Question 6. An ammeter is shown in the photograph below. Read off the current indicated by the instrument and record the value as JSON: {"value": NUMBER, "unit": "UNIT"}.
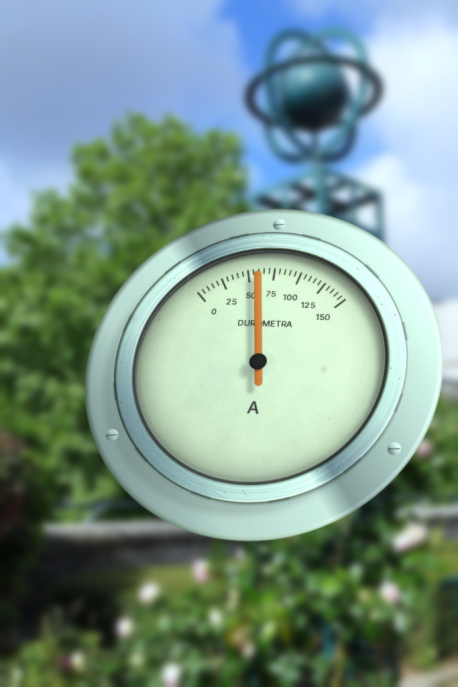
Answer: {"value": 60, "unit": "A"}
